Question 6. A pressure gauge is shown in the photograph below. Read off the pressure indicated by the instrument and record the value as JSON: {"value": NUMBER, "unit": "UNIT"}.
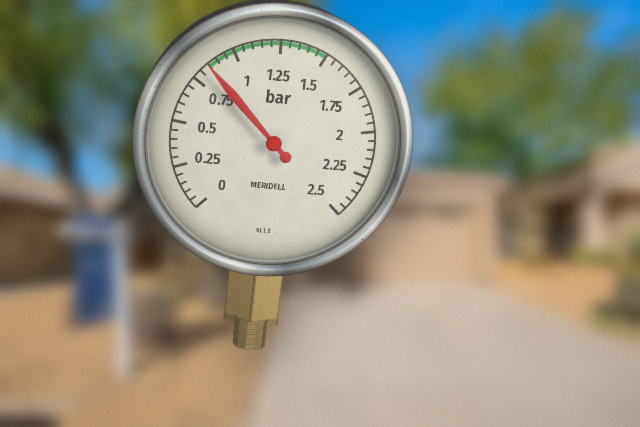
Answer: {"value": 0.85, "unit": "bar"}
